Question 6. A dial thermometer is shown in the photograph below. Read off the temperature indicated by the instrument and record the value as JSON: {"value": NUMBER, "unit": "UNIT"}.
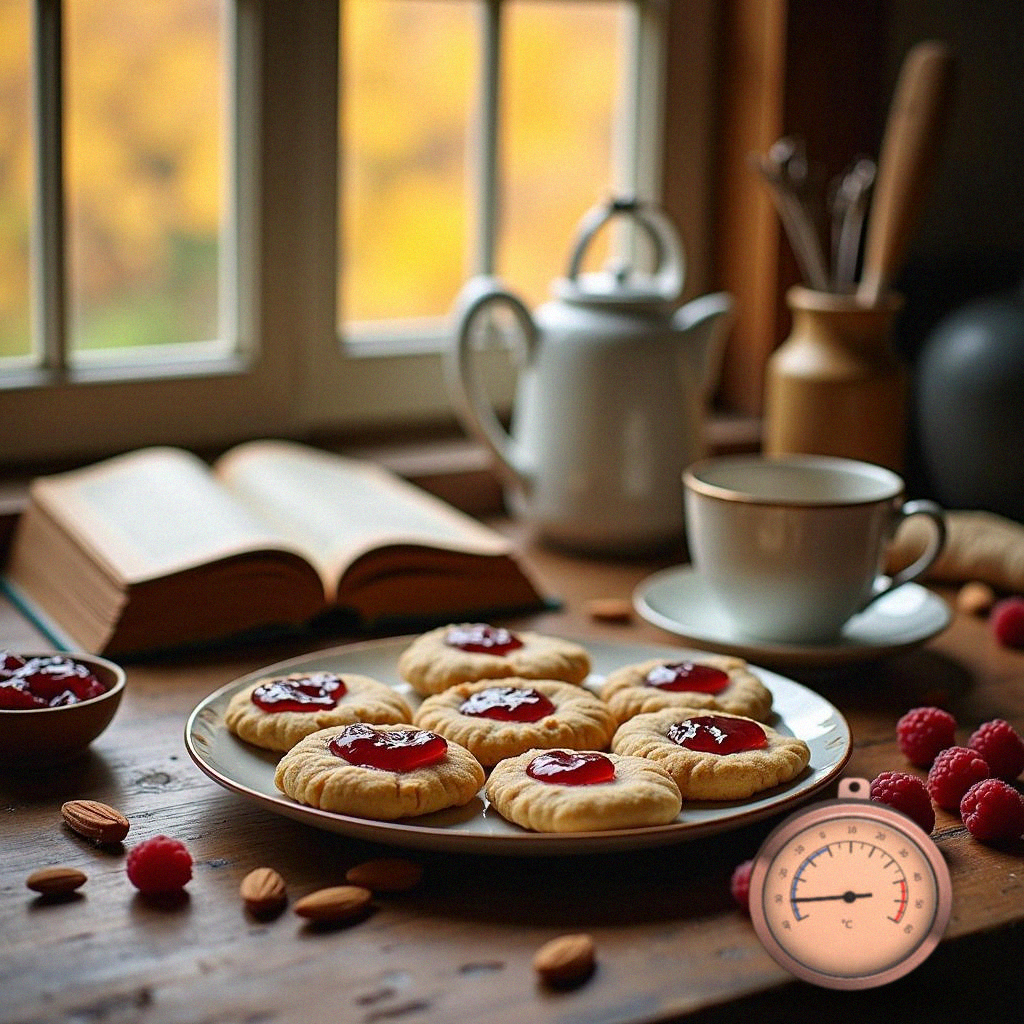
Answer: {"value": -30, "unit": "°C"}
